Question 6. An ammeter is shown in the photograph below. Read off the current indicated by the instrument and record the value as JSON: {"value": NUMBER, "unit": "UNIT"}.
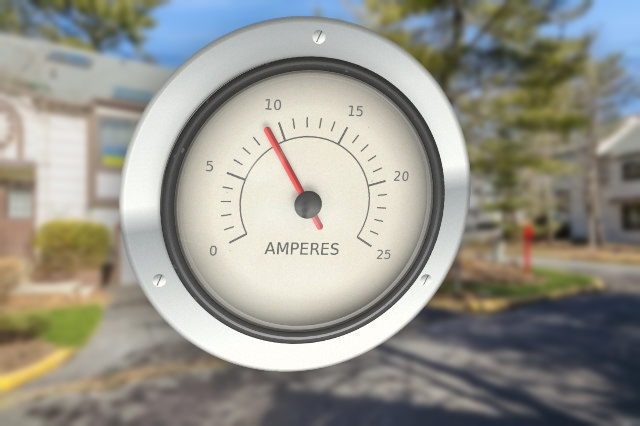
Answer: {"value": 9, "unit": "A"}
